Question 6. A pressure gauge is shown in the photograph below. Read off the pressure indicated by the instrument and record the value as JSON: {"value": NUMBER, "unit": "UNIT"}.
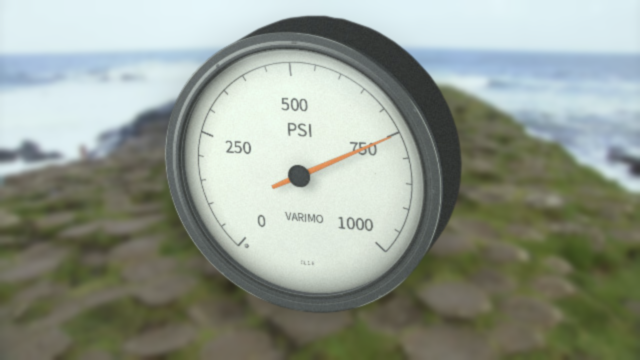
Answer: {"value": 750, "unit": "psi"}
